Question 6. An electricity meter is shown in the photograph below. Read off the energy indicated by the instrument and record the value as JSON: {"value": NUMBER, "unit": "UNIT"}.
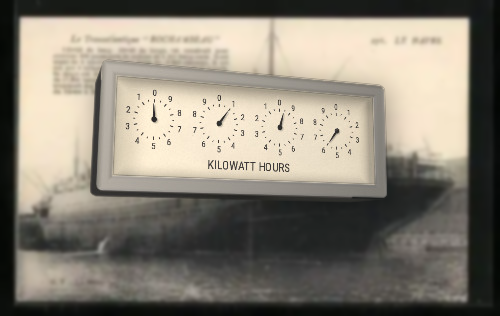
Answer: {"value": 96, "unit": "kWh"}
